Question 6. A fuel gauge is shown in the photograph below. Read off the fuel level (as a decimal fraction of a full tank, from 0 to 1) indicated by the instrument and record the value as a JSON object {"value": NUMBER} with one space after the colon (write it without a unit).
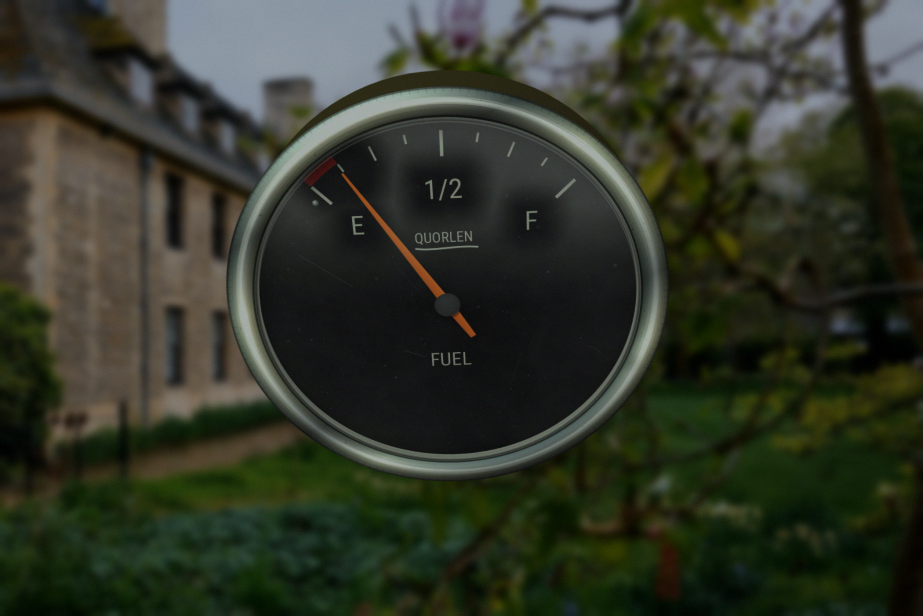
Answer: {"value": 0.125}
